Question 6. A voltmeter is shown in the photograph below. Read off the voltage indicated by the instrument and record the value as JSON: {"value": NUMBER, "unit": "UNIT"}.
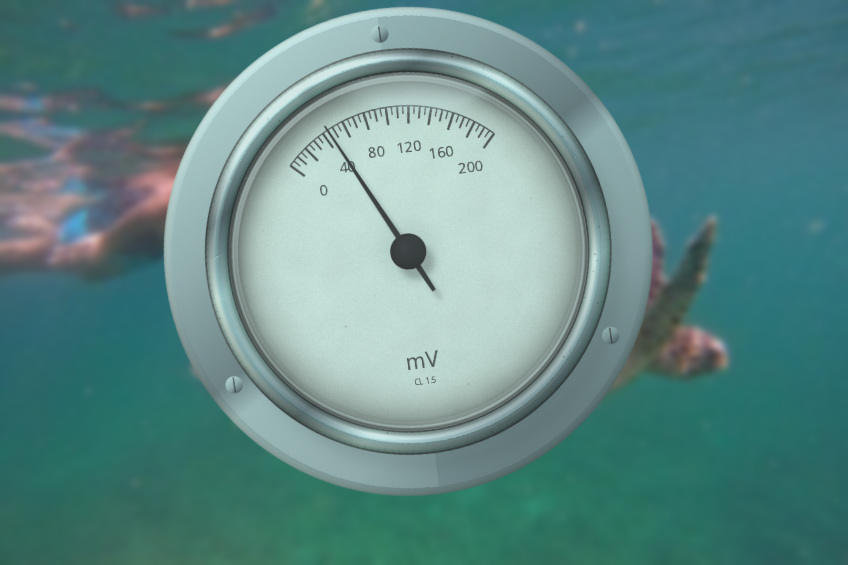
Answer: {"value": 45, "unit": "mV"}
